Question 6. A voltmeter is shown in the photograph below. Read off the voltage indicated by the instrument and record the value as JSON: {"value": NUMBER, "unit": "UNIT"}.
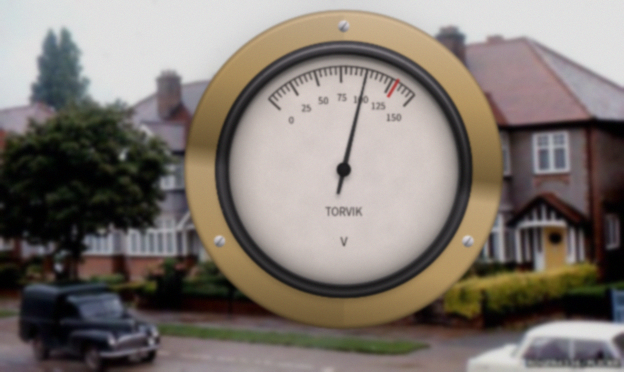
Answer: {"value": 100, "unit": "V"}
